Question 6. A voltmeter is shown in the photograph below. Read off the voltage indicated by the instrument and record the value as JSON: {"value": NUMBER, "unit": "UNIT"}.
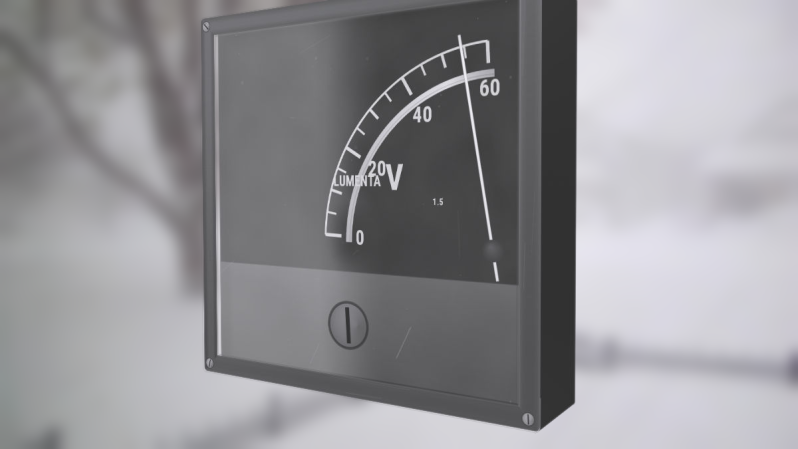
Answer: {"value": 55, "unit": "V"}
